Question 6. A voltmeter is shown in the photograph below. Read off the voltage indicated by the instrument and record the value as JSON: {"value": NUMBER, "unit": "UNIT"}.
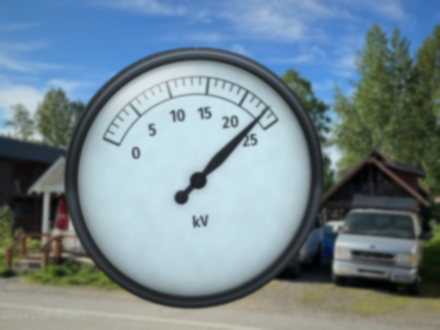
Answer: {"value": 23, "unit": "kV"}
